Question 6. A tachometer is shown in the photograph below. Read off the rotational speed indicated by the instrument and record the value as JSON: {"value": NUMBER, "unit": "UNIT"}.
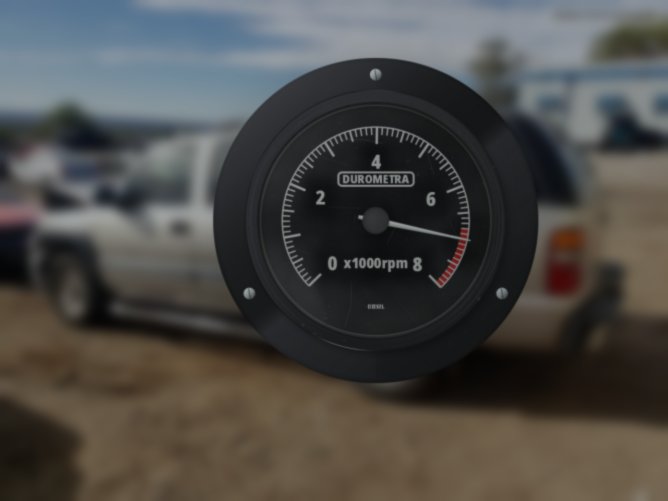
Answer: {"value": 7000, "unit": "rpm"}
